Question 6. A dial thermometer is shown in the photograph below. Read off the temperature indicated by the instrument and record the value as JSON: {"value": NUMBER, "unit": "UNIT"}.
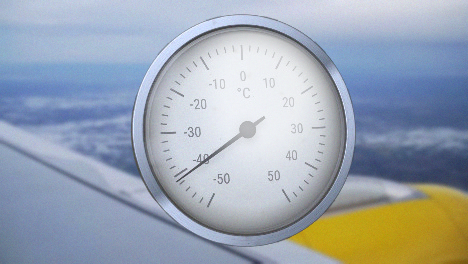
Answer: {"value": -41, "unit": "°C"}
